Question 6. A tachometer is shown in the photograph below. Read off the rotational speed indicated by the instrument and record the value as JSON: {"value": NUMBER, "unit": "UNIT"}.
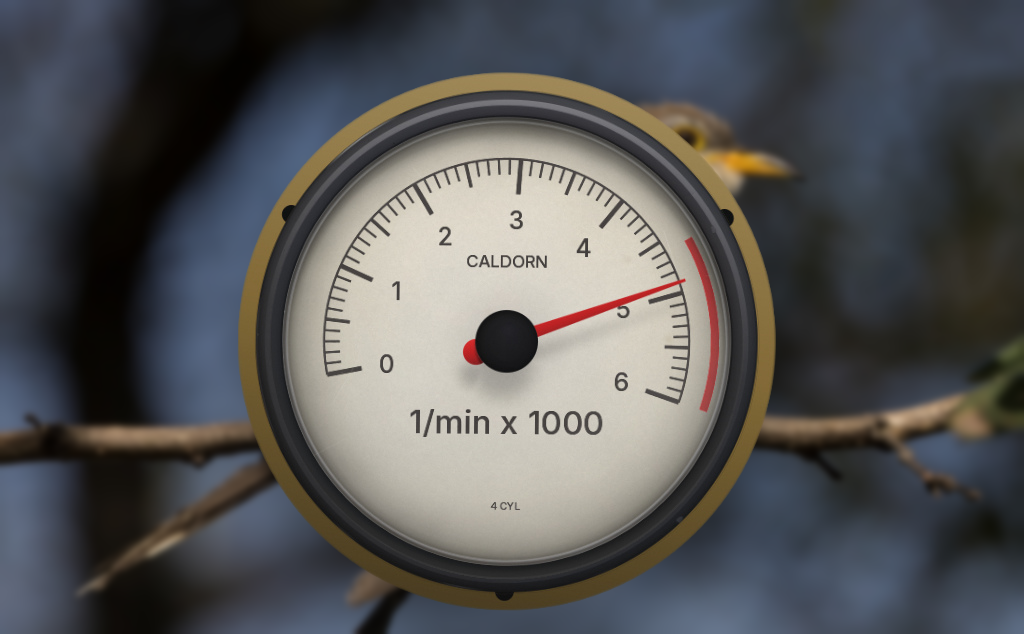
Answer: {"value": 4900, "unit": "rpm"}
